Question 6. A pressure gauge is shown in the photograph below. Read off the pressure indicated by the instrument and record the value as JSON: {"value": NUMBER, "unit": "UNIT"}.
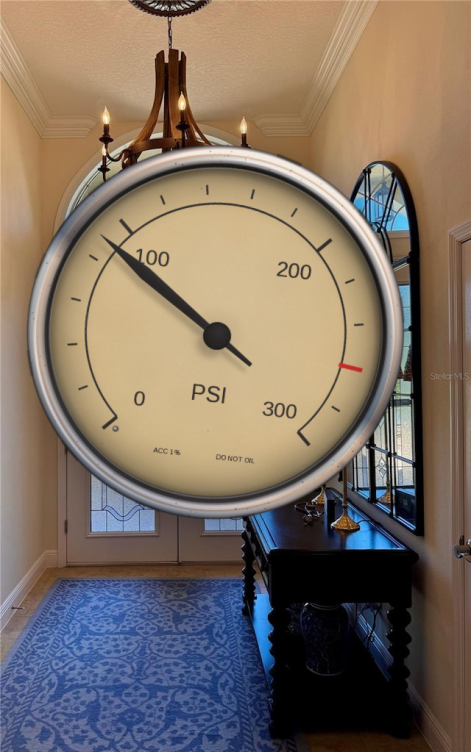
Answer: {"value": 90, "unit": "psi"}
